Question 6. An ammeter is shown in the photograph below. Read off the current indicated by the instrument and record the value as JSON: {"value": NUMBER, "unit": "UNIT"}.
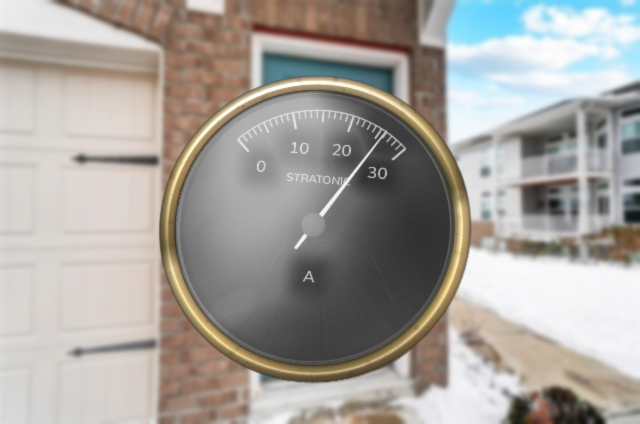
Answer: {"value": 26, "unit": "A"}
